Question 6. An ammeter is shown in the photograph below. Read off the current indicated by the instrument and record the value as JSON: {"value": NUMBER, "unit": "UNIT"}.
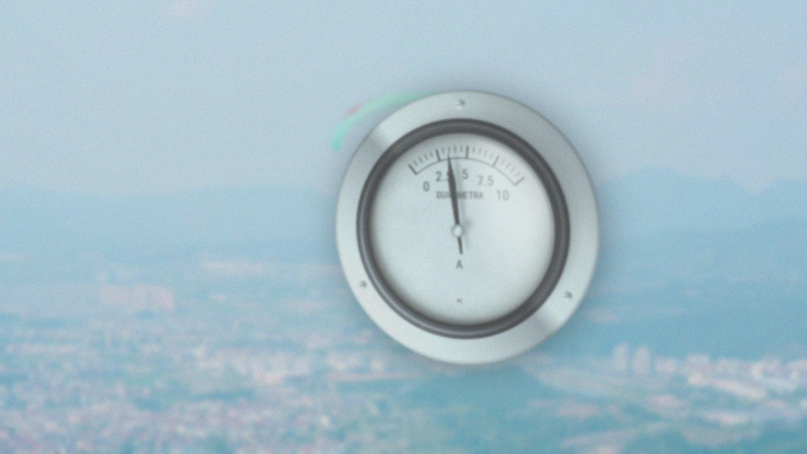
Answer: {"value": 3.5, "unit": "A"}
